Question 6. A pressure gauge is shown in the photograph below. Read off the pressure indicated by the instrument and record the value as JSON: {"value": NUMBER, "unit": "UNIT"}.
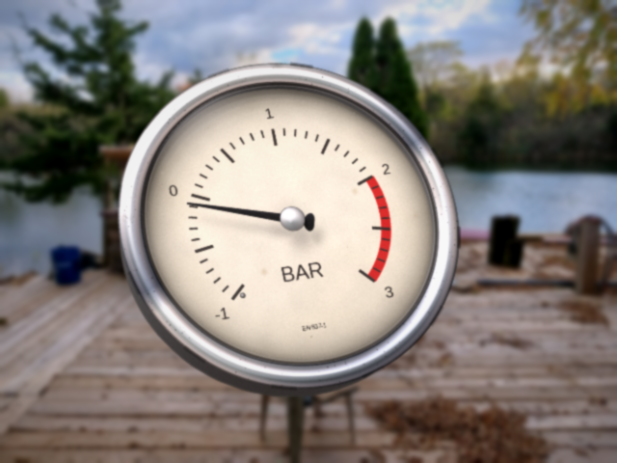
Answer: {"value": -0.1, "unit": "bar"}
